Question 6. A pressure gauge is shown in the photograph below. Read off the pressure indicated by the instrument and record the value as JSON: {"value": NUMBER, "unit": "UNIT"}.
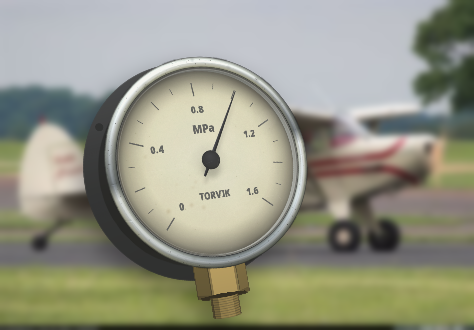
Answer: {"value": 1, "unit": "MPa"}
